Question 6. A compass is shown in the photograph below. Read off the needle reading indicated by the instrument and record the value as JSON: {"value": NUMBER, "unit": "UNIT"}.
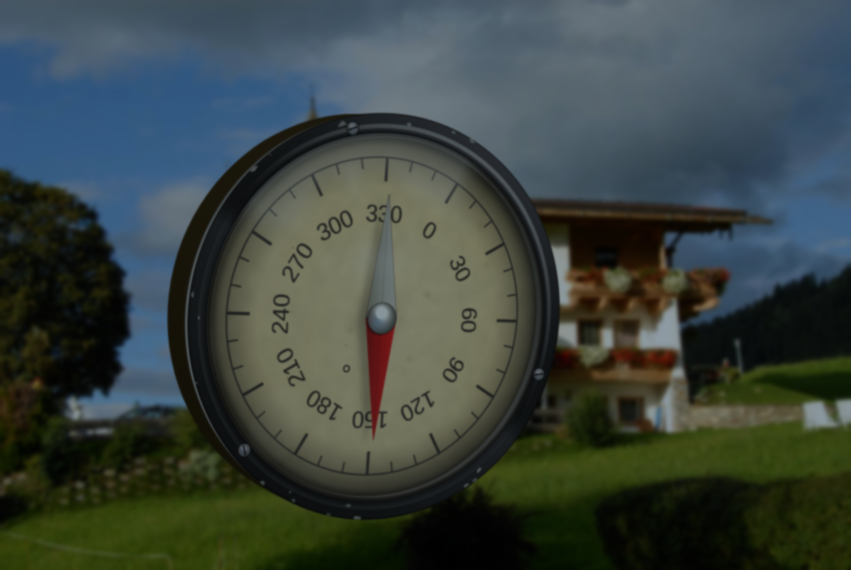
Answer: {"value": 150, "unit": "°"}
